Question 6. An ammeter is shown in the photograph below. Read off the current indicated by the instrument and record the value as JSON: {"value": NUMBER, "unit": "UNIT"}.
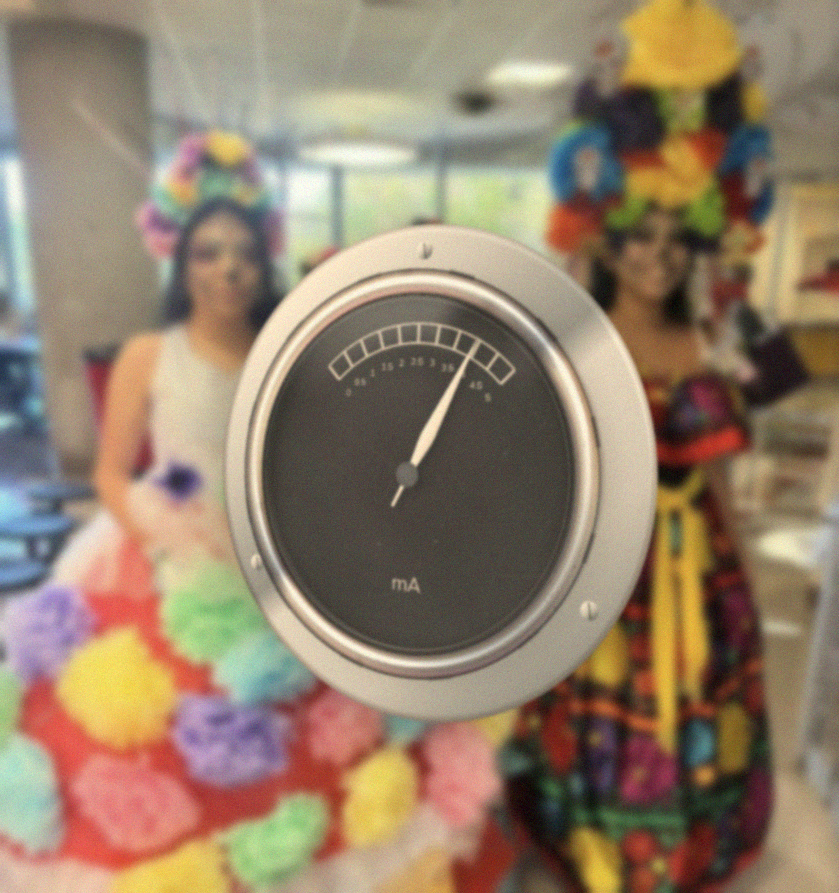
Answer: {"value": 4, "unit": "mA"}
